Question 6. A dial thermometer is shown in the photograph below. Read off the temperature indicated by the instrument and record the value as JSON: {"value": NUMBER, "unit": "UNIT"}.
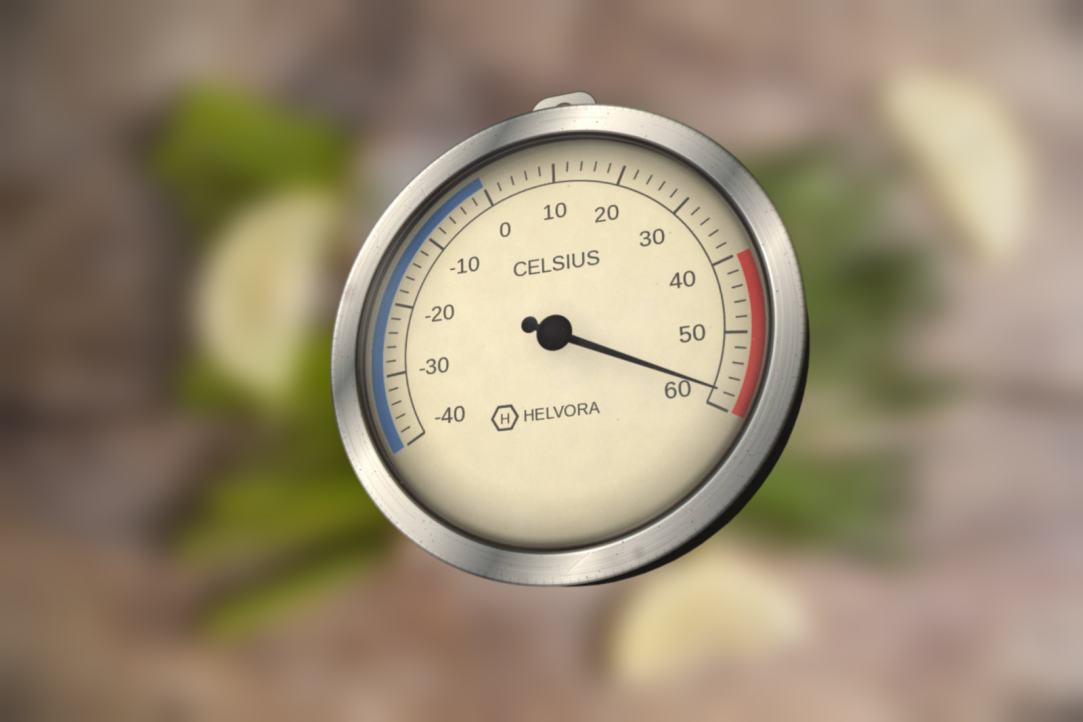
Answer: {"value": 58, "unit": "°C"}
